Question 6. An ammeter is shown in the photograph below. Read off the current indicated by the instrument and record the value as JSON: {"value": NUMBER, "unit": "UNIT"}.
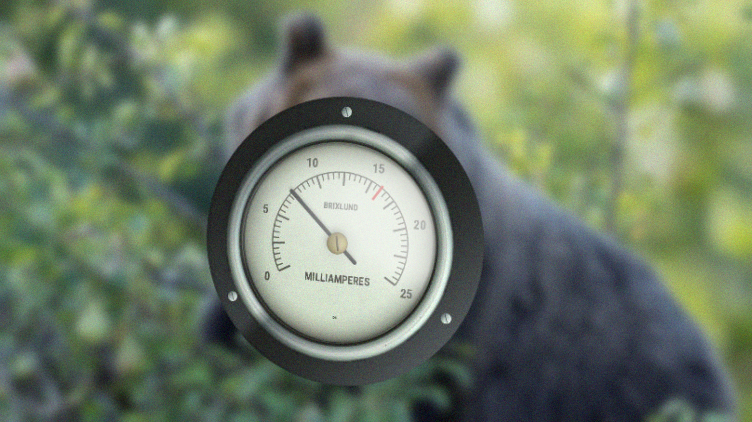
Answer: {"value": 7.5, "unit": "mA"}
